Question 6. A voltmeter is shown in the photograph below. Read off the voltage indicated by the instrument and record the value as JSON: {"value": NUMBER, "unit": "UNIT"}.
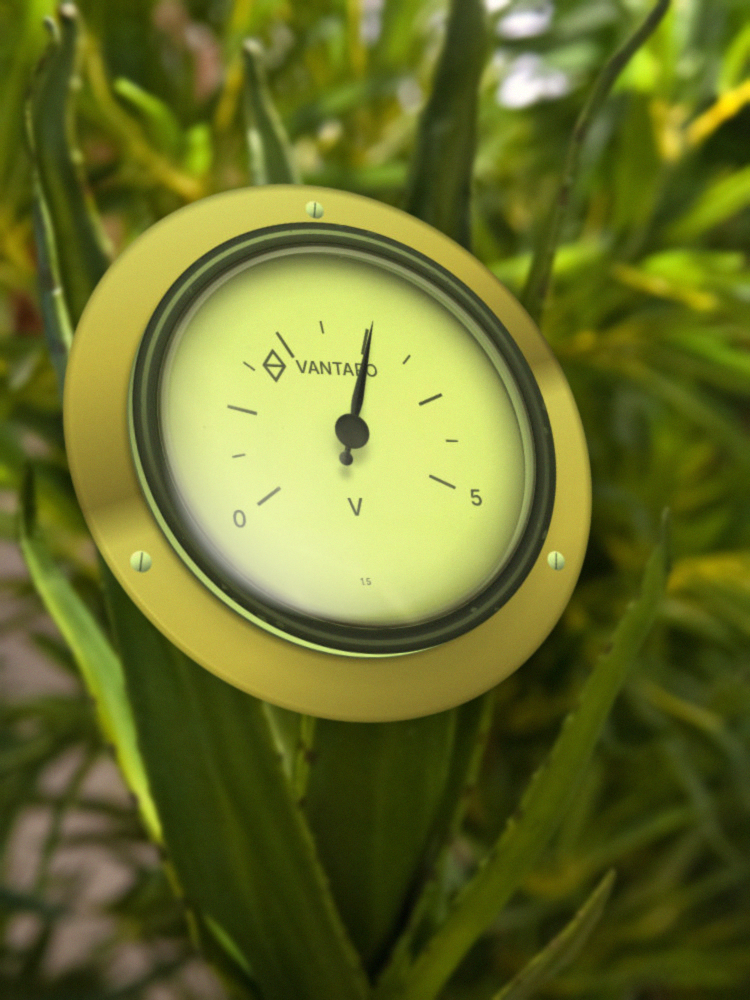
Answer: {"value": 3, "unit": "V"}
